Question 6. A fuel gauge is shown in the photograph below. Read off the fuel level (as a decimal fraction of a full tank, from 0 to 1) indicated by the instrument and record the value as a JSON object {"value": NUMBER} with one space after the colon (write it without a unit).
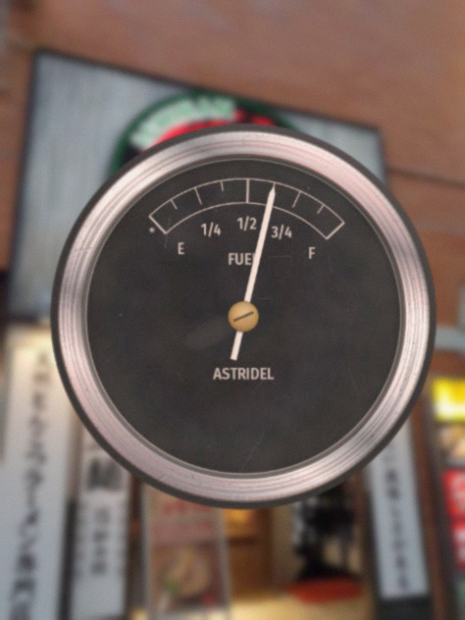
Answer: {"value": 0.625}
